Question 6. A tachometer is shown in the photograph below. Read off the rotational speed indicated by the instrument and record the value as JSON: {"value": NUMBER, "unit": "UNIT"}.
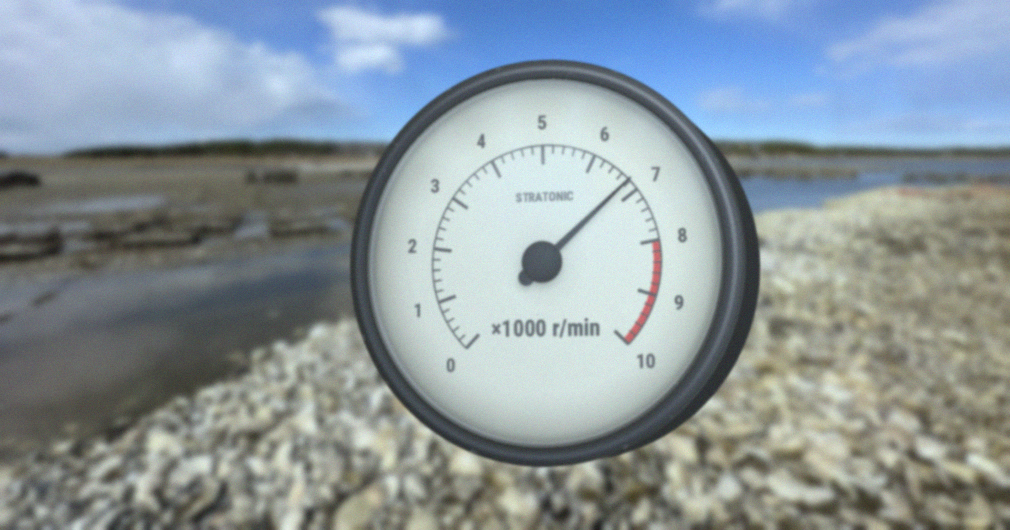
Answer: {"value": 6800, "unit": "rpm"}
